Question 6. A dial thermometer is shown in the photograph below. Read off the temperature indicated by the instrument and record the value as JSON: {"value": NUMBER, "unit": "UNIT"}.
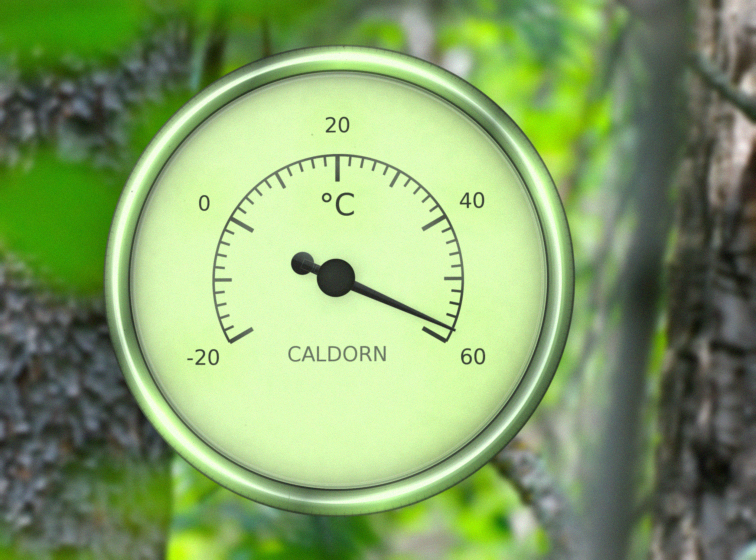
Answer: {"value": 58, "unit": "°C"}
